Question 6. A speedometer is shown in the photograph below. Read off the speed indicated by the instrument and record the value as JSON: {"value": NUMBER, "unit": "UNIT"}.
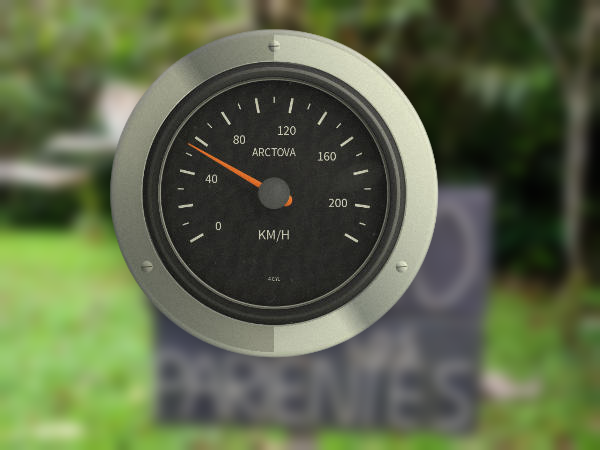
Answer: {"value": 55, "unit": "km/h"}
